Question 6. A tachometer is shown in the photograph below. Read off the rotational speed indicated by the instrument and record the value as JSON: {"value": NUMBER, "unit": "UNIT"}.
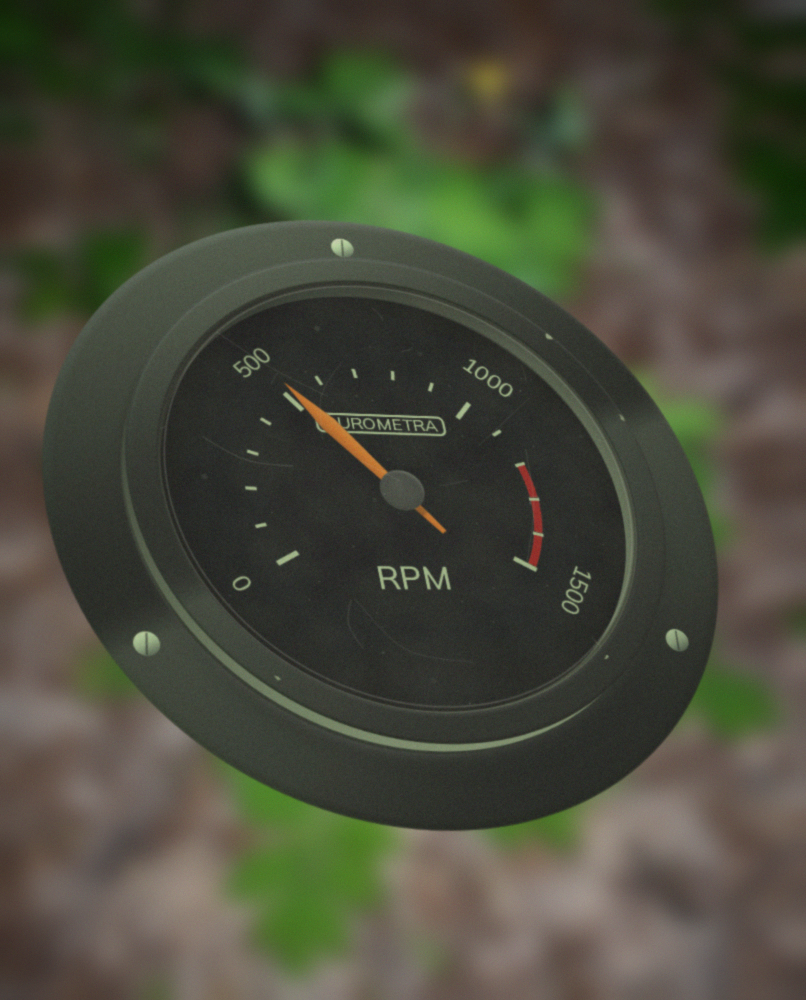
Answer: {"value": 500, "unit": "rpm"}
